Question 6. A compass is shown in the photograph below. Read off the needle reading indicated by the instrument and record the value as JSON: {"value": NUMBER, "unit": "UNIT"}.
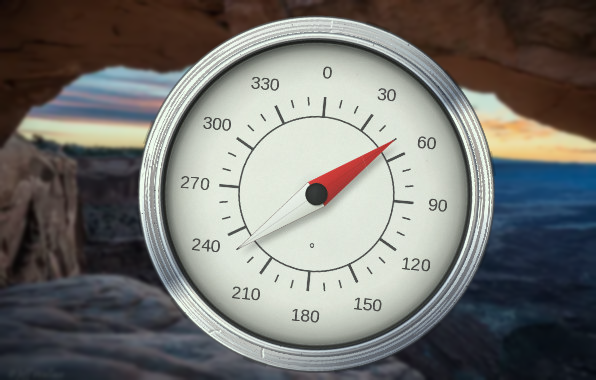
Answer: {"value": 50, "unit": "°"}
